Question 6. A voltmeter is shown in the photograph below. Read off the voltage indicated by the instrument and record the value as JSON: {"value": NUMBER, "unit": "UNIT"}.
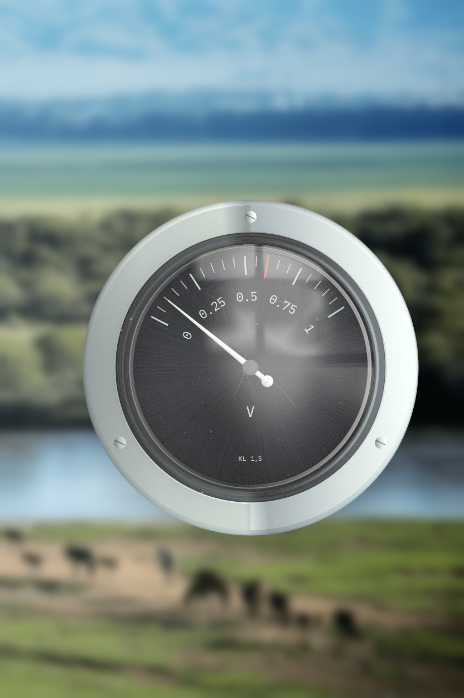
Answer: {"value": 0.1, "unit": "V"}
